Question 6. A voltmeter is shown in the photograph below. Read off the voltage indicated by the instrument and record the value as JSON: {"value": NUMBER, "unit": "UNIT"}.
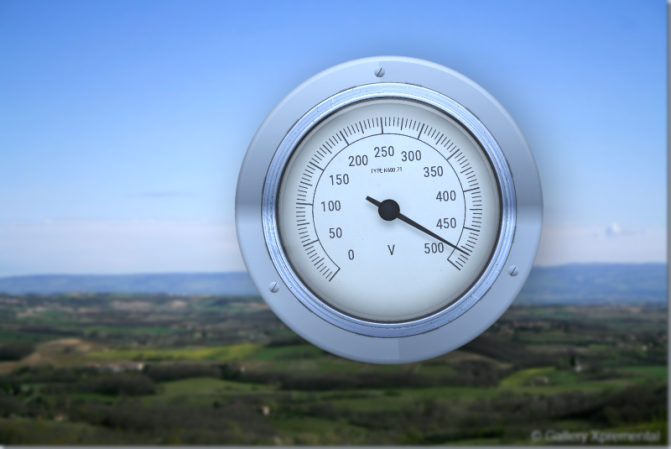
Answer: {"value": 480, "unit": "V"}
